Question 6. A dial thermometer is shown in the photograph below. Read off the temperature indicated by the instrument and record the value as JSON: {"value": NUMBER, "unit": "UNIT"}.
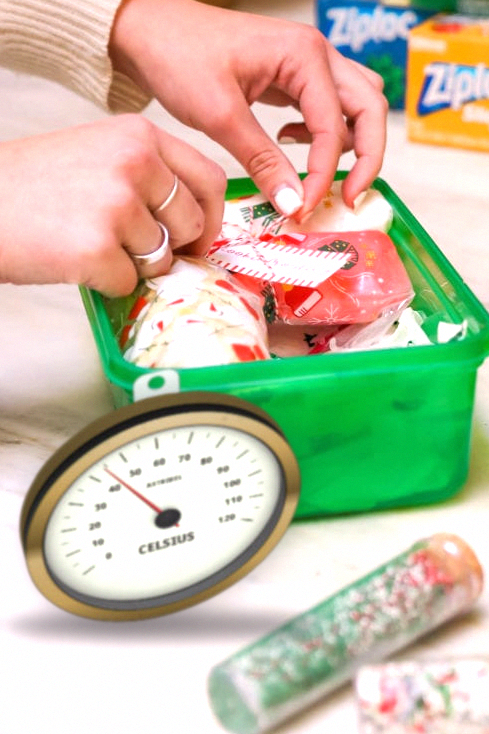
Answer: {"value": 45, "unit": "°C"}
